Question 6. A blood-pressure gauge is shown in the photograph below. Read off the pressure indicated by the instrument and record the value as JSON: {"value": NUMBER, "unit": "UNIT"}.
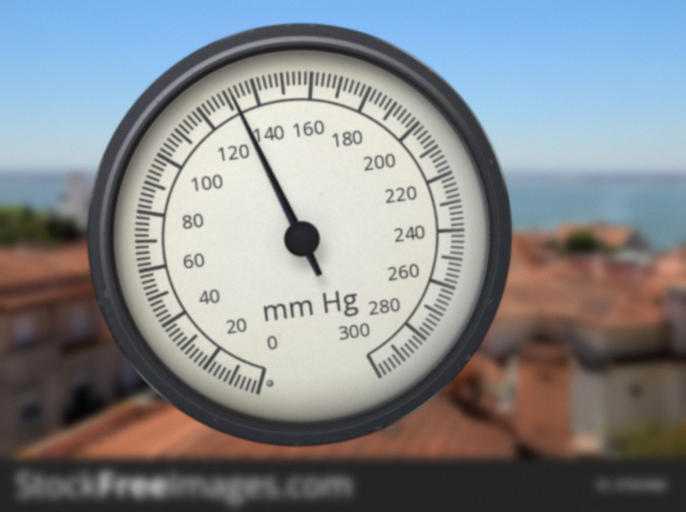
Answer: {"value": 132, "unit": "mmHg"}
